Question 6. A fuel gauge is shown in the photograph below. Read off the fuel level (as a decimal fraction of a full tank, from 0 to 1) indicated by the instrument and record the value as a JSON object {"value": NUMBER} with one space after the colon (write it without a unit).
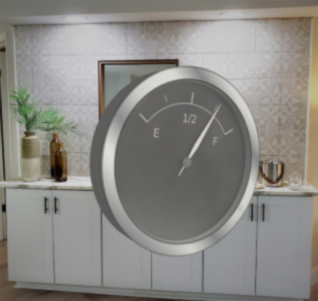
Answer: {"value": 0.75}
